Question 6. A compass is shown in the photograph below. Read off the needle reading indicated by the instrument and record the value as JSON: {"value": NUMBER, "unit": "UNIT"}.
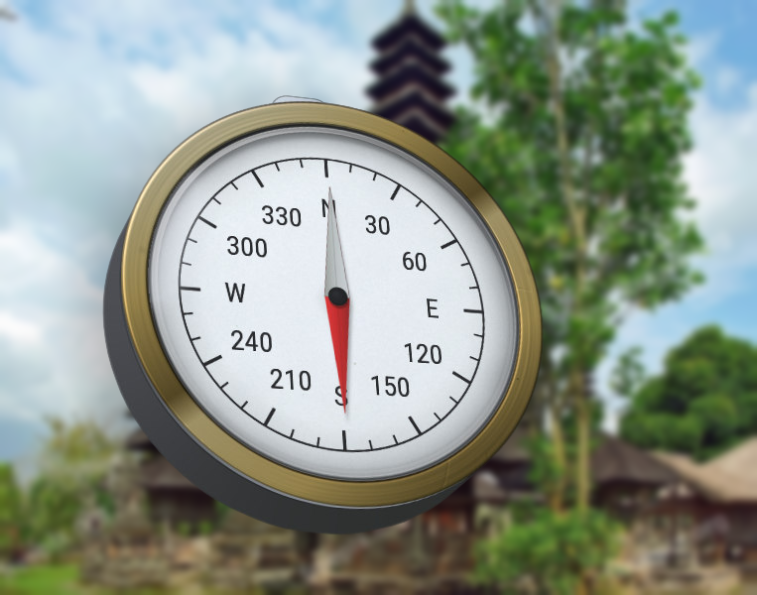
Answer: {"value": 180, "unit": "°"}
